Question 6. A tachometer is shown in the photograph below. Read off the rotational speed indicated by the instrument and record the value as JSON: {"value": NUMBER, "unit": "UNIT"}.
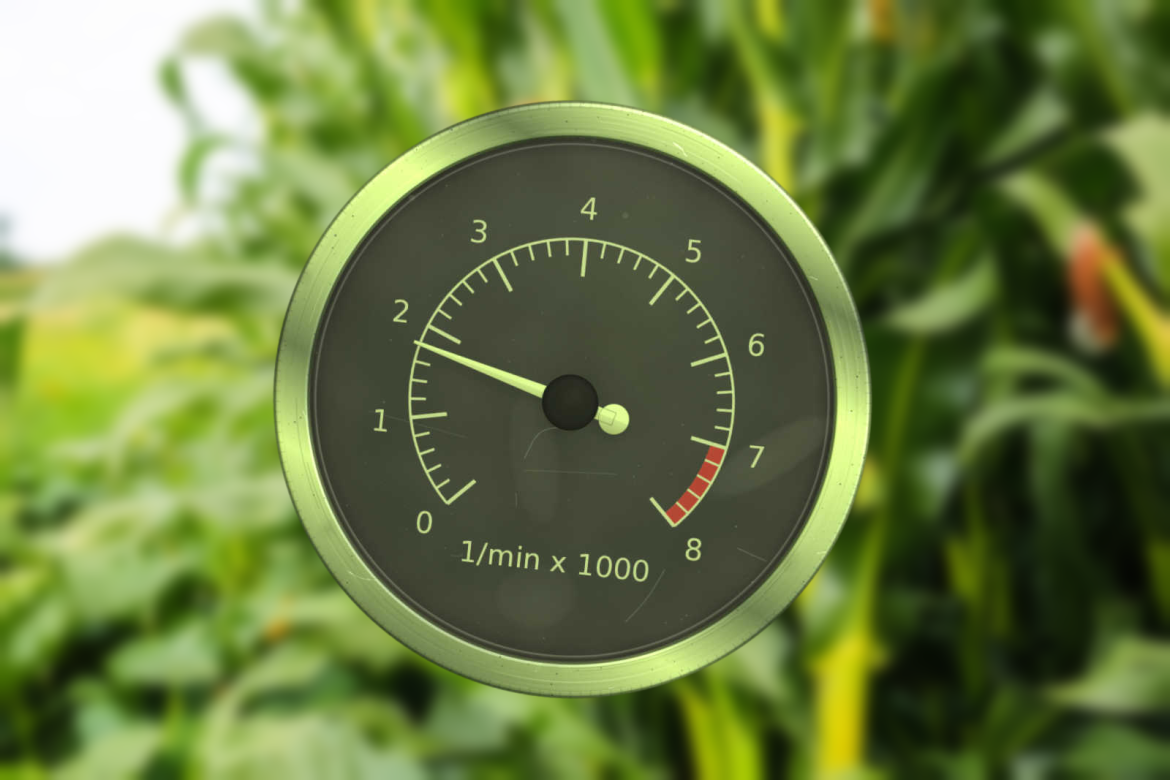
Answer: {"value": 1800, "unit": "rpm"}
